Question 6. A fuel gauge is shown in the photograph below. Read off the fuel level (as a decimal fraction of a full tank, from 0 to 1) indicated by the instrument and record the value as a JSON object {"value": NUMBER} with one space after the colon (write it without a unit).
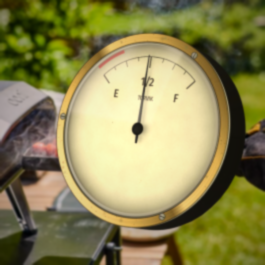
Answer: {"value": 0.5}
